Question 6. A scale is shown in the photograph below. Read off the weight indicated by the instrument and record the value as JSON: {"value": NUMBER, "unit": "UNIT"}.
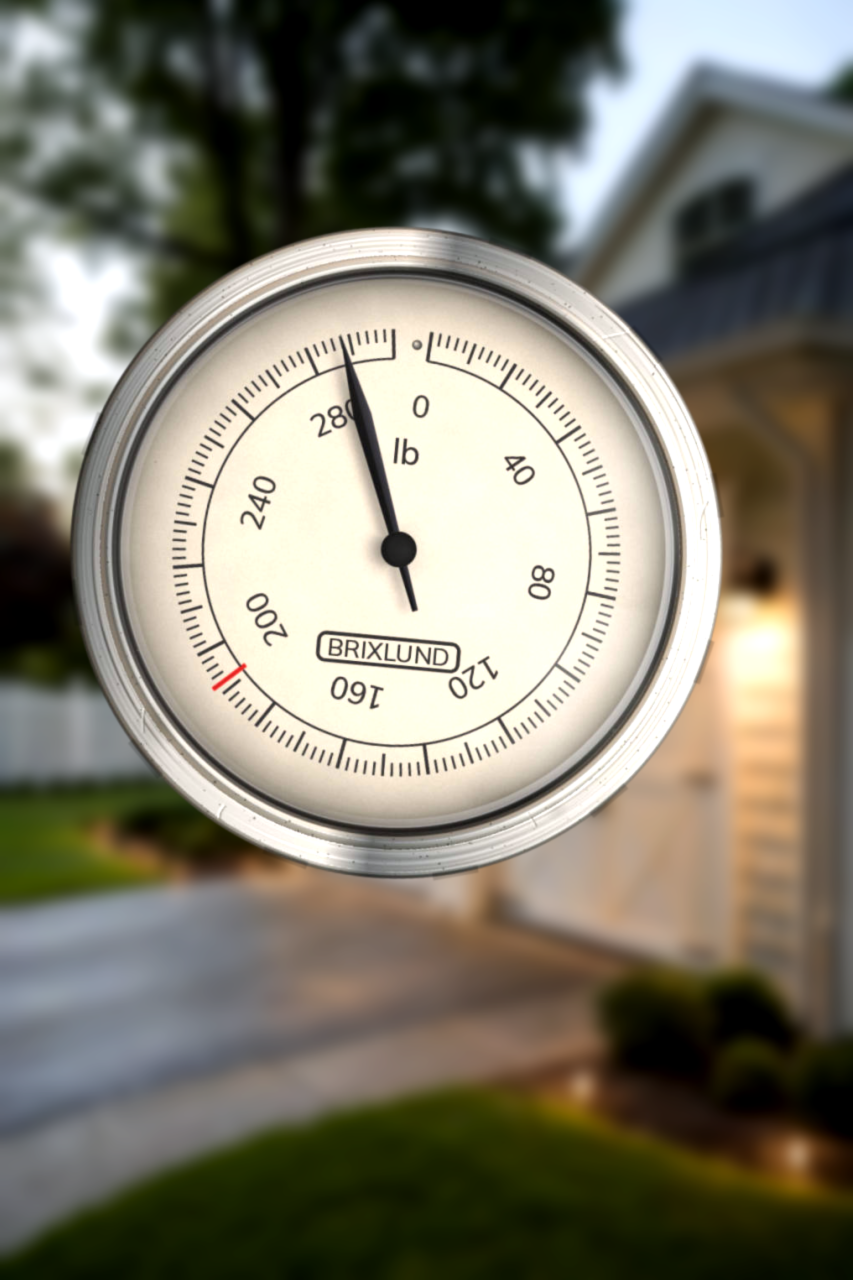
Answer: {"value": 288, "unit": "lb"}
